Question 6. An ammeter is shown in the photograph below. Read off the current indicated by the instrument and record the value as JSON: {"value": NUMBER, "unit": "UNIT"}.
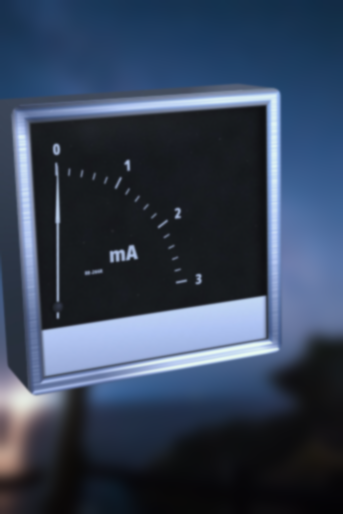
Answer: {"value": 0, "unit": "mA"}
